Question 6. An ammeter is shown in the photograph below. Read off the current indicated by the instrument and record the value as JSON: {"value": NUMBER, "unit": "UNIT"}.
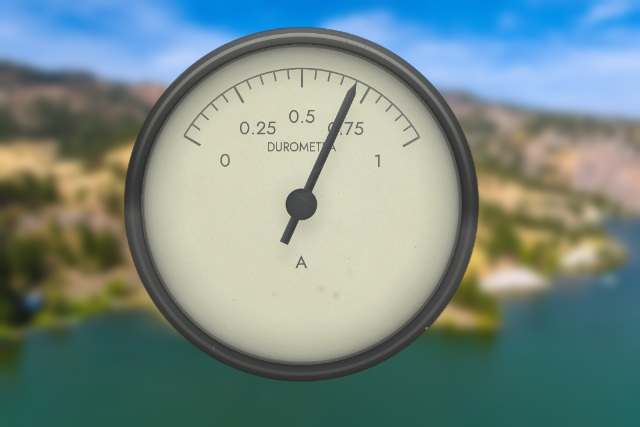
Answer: {"value": 0.7, "unit": "A"}
